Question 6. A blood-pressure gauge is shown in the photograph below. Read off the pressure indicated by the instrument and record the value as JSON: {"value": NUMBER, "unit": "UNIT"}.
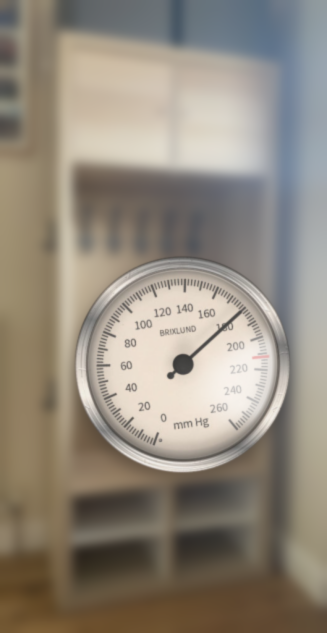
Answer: {"value": 180, "unit": "mmHg"}
